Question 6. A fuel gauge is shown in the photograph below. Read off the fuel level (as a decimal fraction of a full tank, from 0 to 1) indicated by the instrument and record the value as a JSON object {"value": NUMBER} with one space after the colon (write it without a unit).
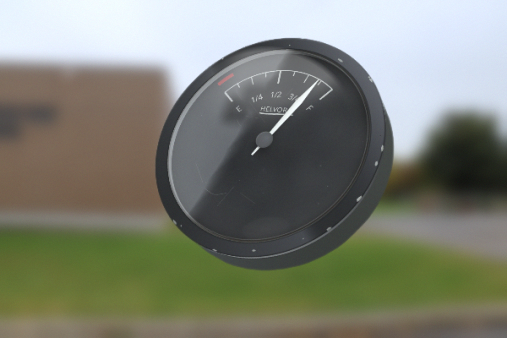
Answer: {"value": 0.875}
